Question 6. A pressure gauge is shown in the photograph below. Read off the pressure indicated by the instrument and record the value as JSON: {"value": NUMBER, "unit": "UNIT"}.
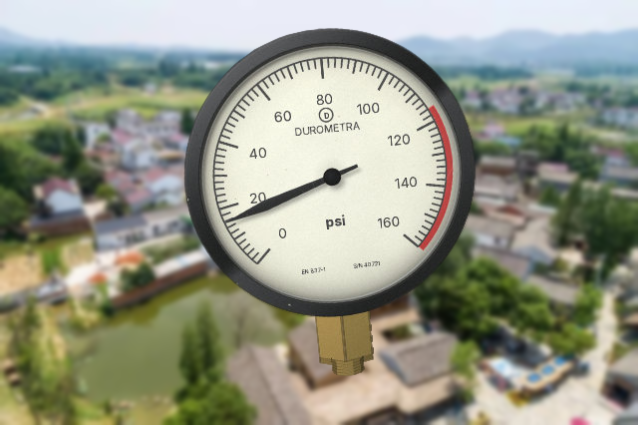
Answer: {"value": 16, "unit": "psi"}
